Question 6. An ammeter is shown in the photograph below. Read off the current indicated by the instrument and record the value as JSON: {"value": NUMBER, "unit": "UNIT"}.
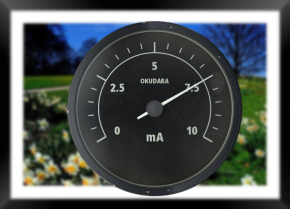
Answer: {"value": 7.5, "unit": "mA"}
